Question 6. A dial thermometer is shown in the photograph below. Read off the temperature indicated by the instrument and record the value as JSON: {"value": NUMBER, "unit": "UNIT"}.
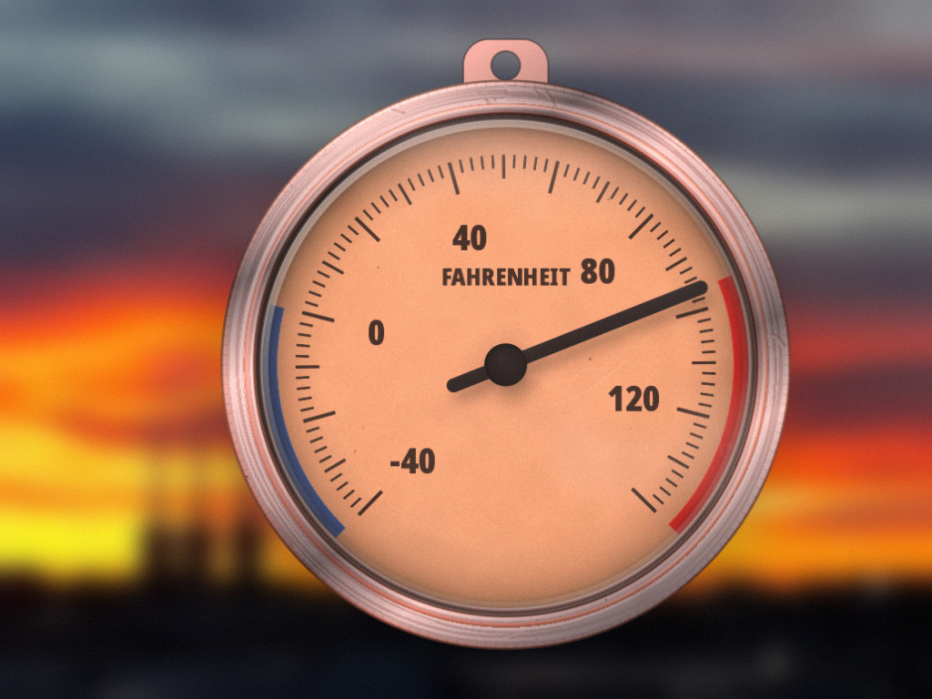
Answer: {"value": 96, "unit": "°F"}
